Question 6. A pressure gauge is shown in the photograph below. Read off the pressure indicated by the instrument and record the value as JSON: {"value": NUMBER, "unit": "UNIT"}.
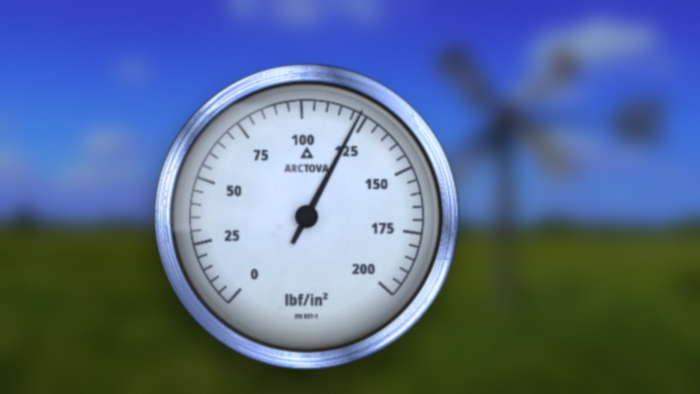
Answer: {"value": 122.5, "unit": "psi"}
